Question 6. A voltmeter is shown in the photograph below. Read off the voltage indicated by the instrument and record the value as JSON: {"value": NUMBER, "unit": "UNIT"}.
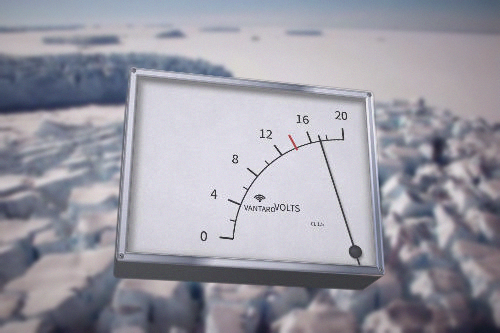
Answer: {"value": 17, "unit": "V"}
